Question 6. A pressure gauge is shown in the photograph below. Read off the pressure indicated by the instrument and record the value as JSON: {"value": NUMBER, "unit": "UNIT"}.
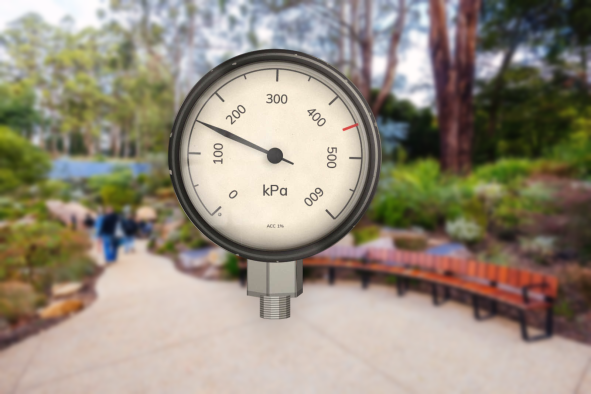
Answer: {"value": 150, "unit": "kPa"}
